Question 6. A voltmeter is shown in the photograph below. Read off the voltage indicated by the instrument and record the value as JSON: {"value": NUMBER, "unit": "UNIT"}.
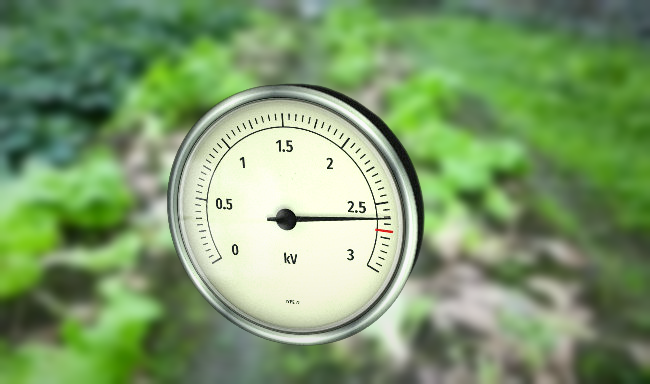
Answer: {"value": 2.6, "unit": "kV"}
